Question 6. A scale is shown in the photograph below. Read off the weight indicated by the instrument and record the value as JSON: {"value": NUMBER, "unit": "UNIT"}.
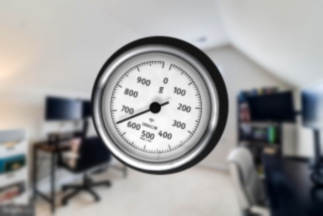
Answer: {"value": 650, "unit": "g"}
